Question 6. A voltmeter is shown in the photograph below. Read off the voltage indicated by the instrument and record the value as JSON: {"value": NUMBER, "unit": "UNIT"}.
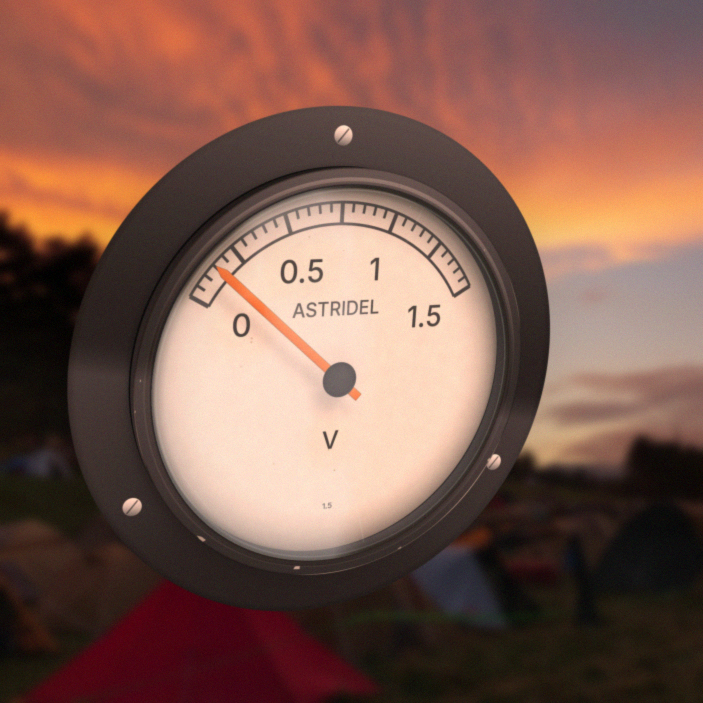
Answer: {"value": 0.15, "unit": "V"}
